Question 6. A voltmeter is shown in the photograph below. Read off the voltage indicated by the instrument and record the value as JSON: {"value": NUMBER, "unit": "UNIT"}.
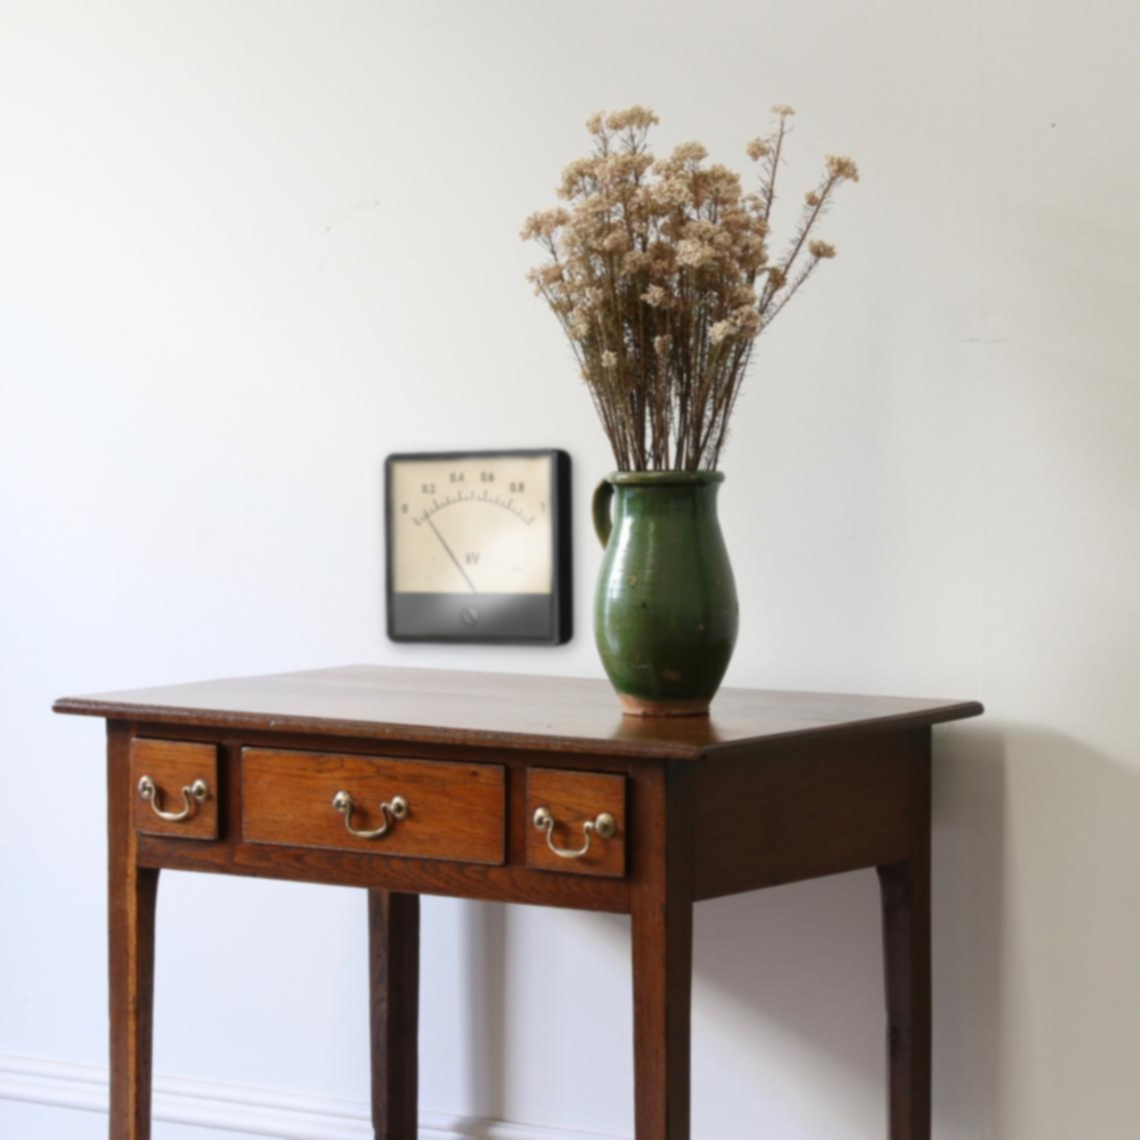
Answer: {"value": 0.1, "unit": "kV"}
